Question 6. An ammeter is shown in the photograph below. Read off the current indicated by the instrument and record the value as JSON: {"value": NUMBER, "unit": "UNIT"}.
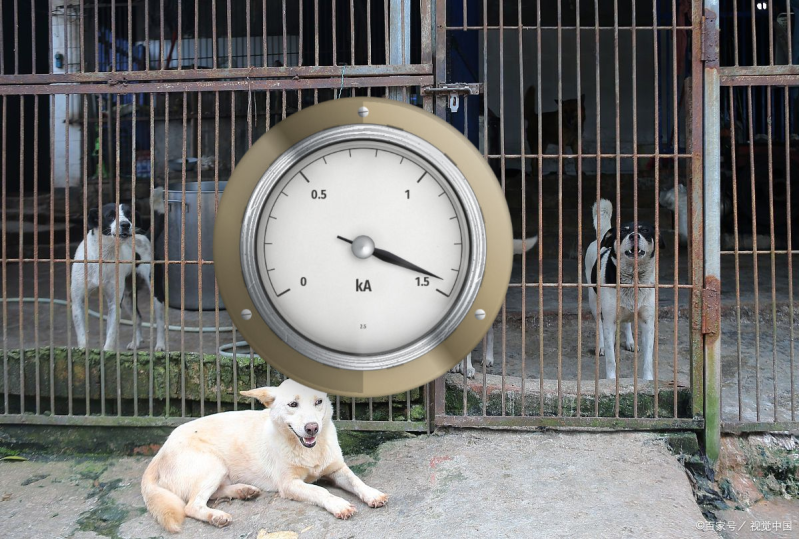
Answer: {"value": 1.45, "unit": "kA"}
